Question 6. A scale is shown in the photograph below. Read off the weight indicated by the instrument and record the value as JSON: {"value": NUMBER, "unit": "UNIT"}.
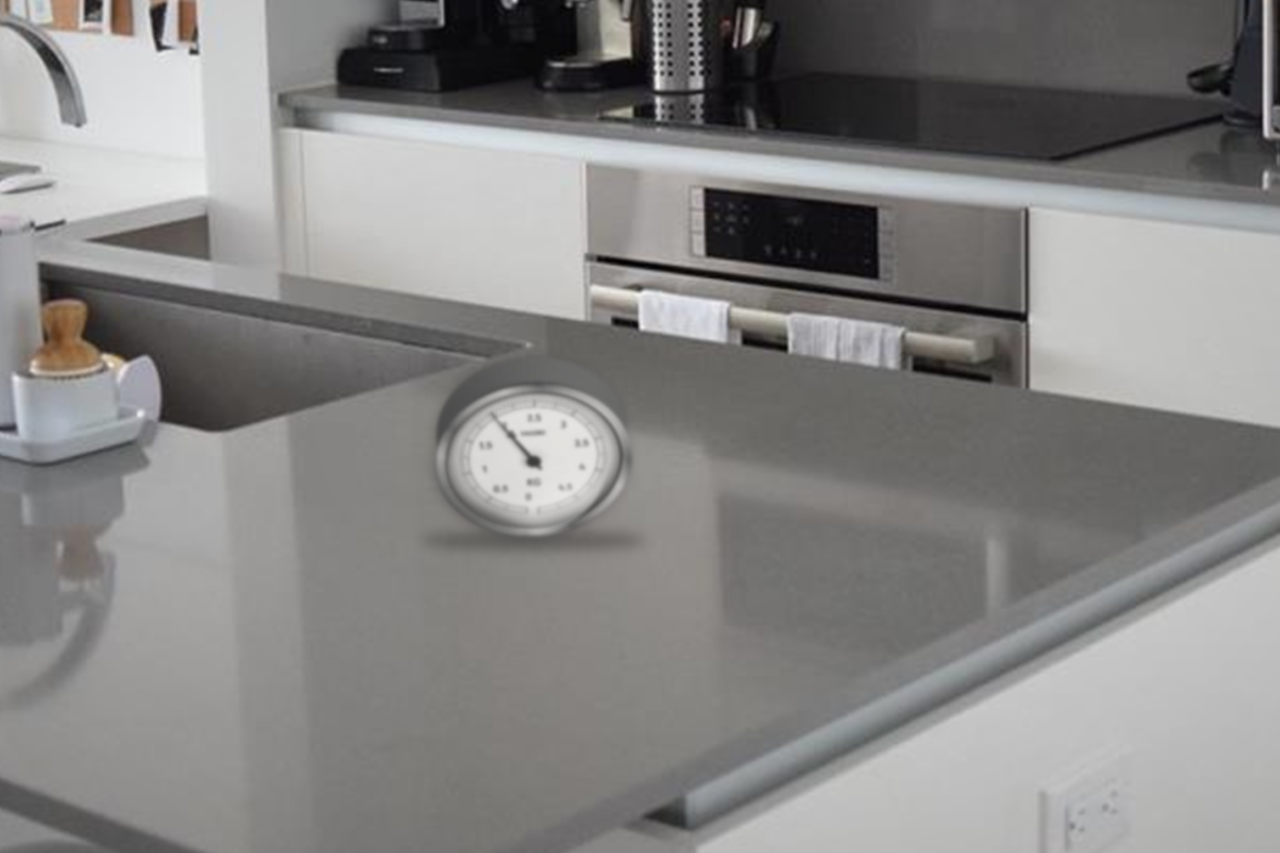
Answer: {"value": 2, "unit": "kg"}
